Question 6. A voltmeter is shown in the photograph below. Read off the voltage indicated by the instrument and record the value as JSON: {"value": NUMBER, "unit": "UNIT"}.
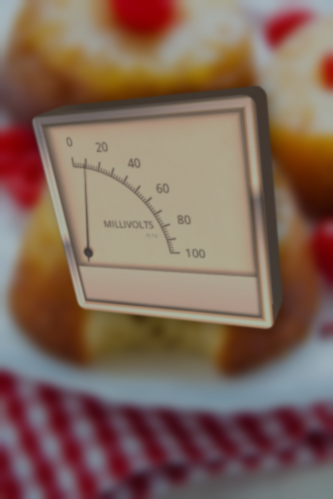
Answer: {"value": 10, "unit": "mV"}
